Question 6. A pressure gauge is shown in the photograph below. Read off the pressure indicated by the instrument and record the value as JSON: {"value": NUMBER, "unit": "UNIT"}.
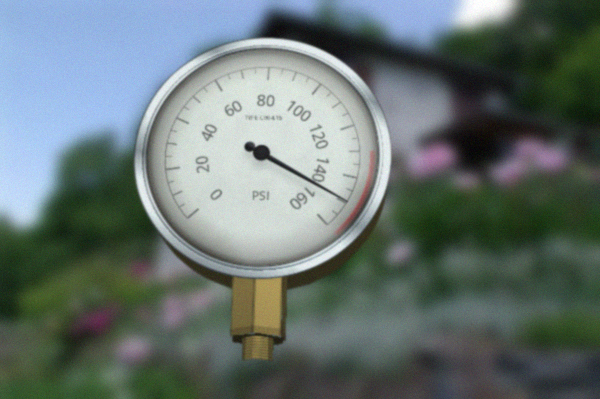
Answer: {"value": 150, "unit": "psi"}
